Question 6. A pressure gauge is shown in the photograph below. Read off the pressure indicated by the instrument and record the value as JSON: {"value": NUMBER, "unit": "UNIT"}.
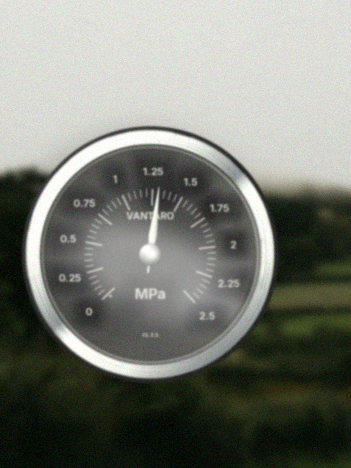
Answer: {"value": 1.3, "unit": "MPa"}
